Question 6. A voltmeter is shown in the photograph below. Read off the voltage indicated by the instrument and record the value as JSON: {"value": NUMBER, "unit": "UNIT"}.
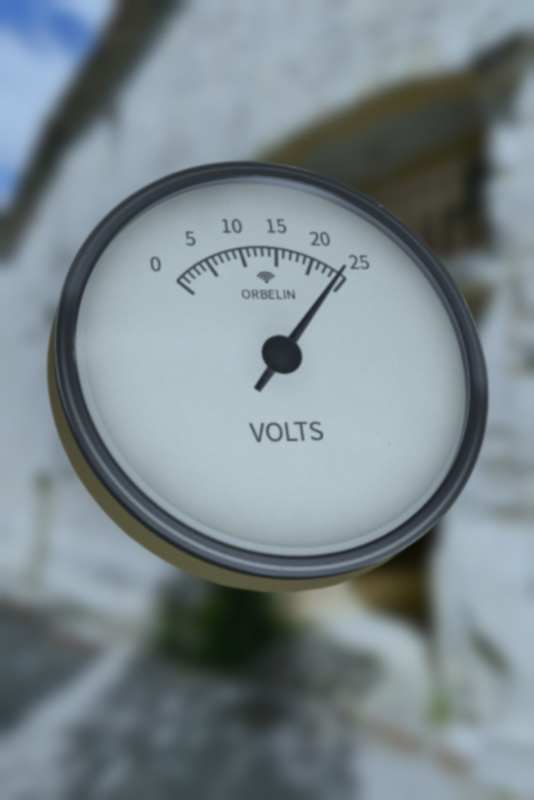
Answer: {"value": 24, "unit": "V"}
